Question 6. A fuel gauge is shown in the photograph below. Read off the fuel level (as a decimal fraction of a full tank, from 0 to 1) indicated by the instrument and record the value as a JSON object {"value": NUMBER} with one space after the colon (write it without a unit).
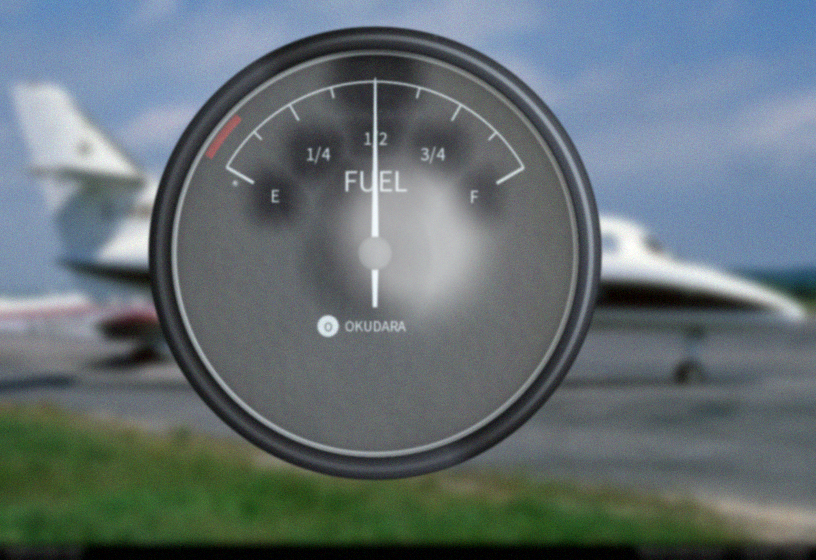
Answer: {"value": 0.5}
